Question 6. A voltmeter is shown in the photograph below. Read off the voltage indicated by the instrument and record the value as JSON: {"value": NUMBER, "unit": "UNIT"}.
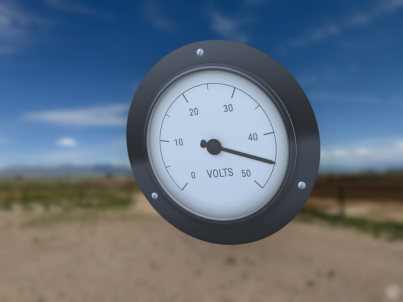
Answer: {"value": 45, "unit": "V"}
